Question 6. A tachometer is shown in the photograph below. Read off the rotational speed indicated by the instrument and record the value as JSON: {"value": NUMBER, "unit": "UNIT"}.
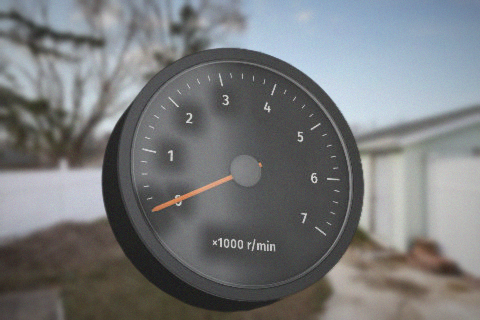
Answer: {"value": 0, "unit": "rpm"}
